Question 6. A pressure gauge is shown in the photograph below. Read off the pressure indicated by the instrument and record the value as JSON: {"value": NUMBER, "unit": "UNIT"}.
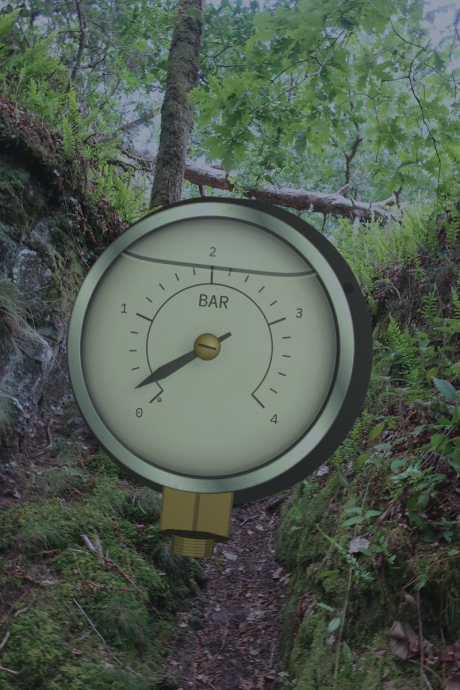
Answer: {"value": 0.2, "unit": "bar"}
